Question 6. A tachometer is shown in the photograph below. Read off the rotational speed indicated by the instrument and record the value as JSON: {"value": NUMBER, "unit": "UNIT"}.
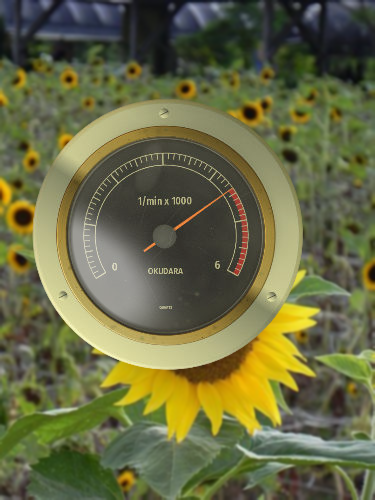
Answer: {"value": 4400, "unit": "rpm"}
